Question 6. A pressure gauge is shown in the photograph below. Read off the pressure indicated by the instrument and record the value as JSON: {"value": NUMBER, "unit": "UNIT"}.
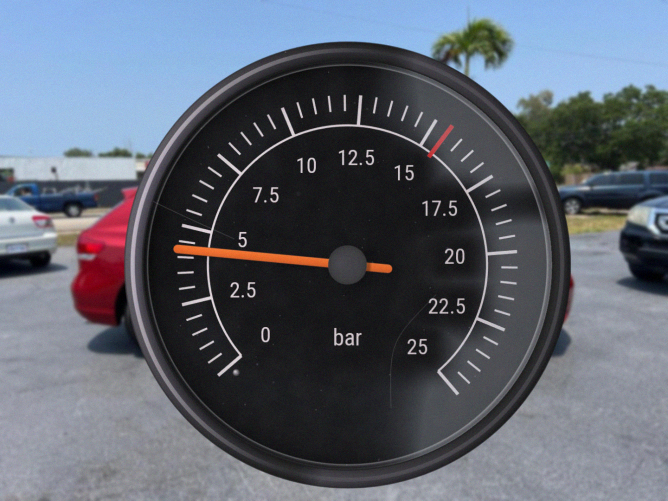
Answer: {"value": 4.25, "unit": "bar"}
